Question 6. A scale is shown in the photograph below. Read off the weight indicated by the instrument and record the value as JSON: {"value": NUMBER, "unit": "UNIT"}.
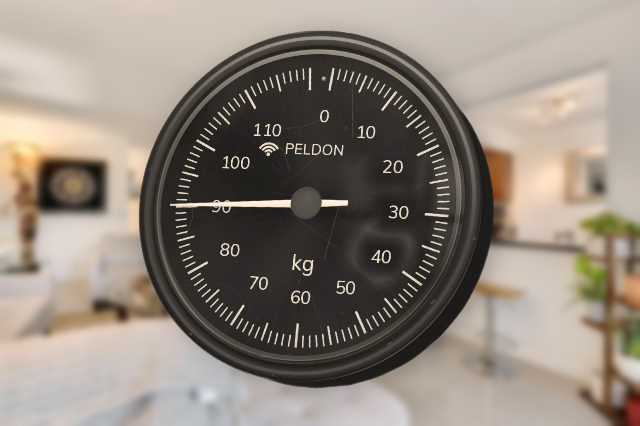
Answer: {"value": 90, "unit": "kg"}
